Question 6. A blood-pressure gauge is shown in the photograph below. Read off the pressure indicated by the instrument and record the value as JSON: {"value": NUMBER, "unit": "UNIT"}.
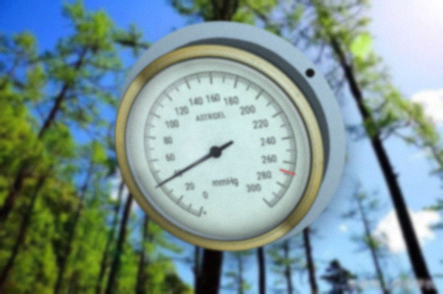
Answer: {"value": 40, "unit": "mmHg"}
